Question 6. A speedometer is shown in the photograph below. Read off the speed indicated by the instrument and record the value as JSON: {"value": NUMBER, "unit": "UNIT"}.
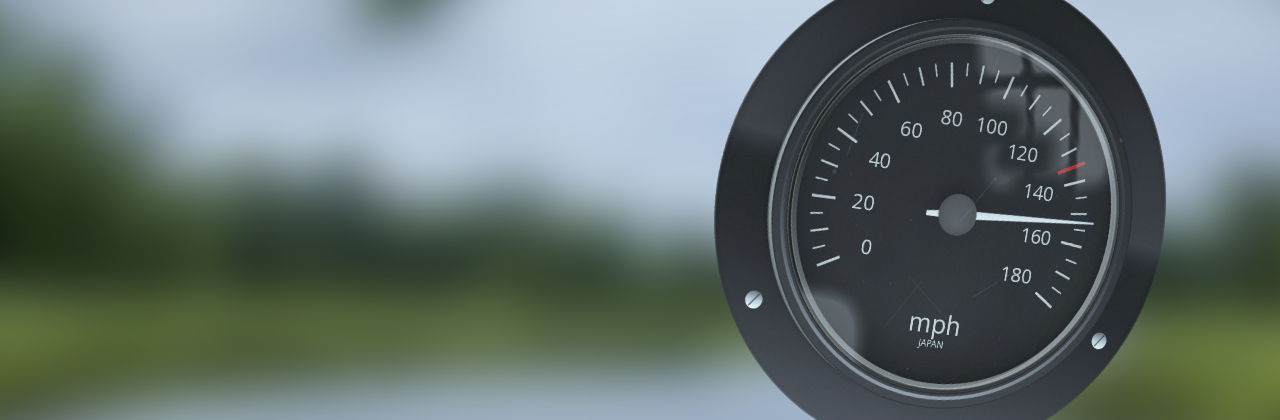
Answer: {"value": 152.5, "unit": "mph"}
